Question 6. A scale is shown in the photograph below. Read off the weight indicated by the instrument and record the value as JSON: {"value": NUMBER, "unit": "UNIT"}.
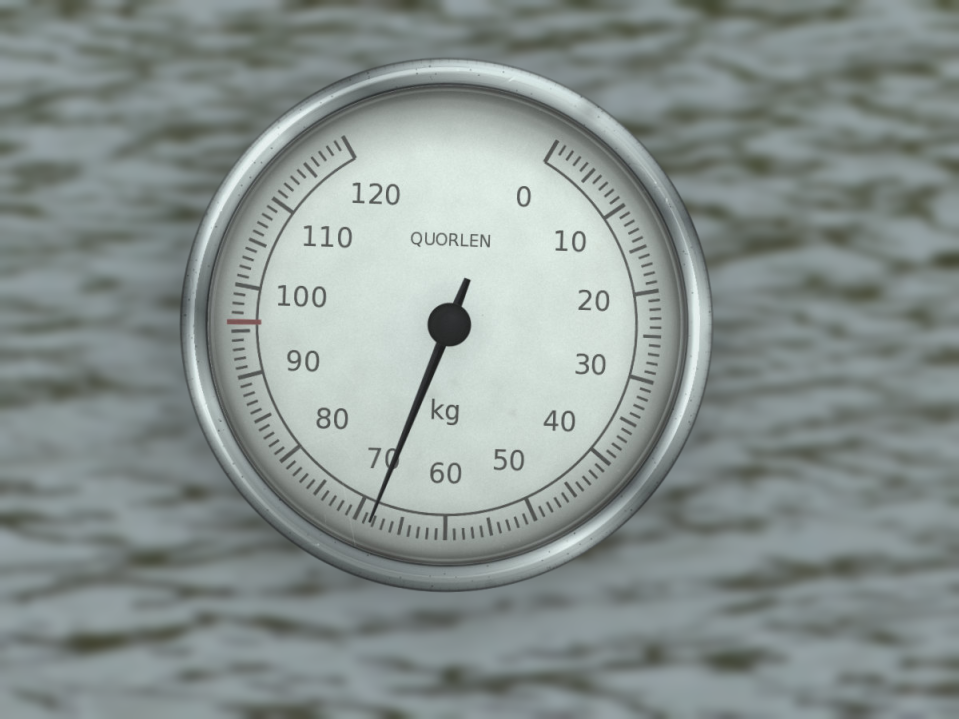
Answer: {"value": 68.5, "unit": "kg"}
